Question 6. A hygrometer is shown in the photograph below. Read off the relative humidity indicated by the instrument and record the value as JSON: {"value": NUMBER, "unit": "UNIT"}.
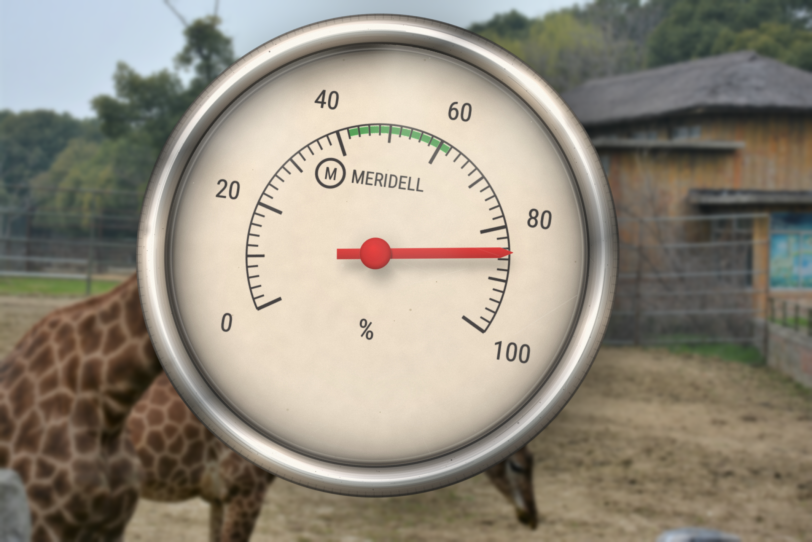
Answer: {"value": 85, "unit": "%"}
